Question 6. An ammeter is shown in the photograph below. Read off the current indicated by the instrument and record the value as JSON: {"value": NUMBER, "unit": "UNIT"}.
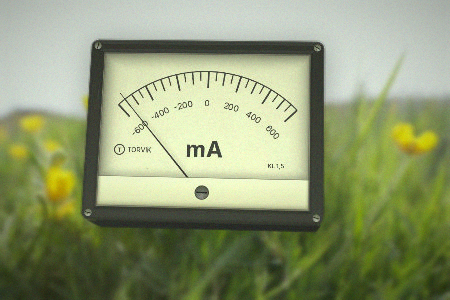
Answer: {"value": -550, "unit": "mA"}
